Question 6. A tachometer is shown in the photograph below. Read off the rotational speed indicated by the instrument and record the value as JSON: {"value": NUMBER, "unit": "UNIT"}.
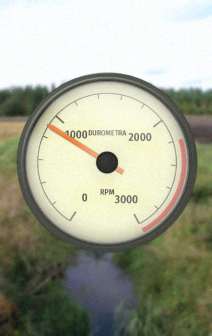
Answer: {"value": 900, "unit": "rpm"}
